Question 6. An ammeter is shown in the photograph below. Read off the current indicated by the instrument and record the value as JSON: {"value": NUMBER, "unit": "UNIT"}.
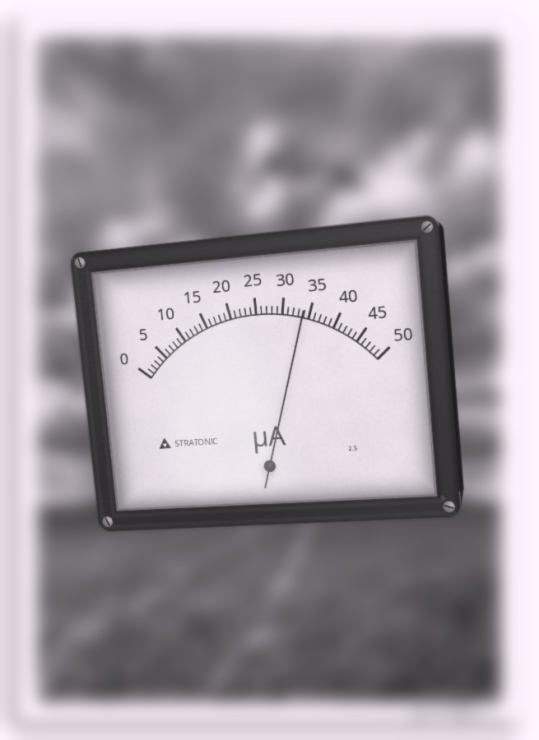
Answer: {"value": 34, "unit": "µA"}
